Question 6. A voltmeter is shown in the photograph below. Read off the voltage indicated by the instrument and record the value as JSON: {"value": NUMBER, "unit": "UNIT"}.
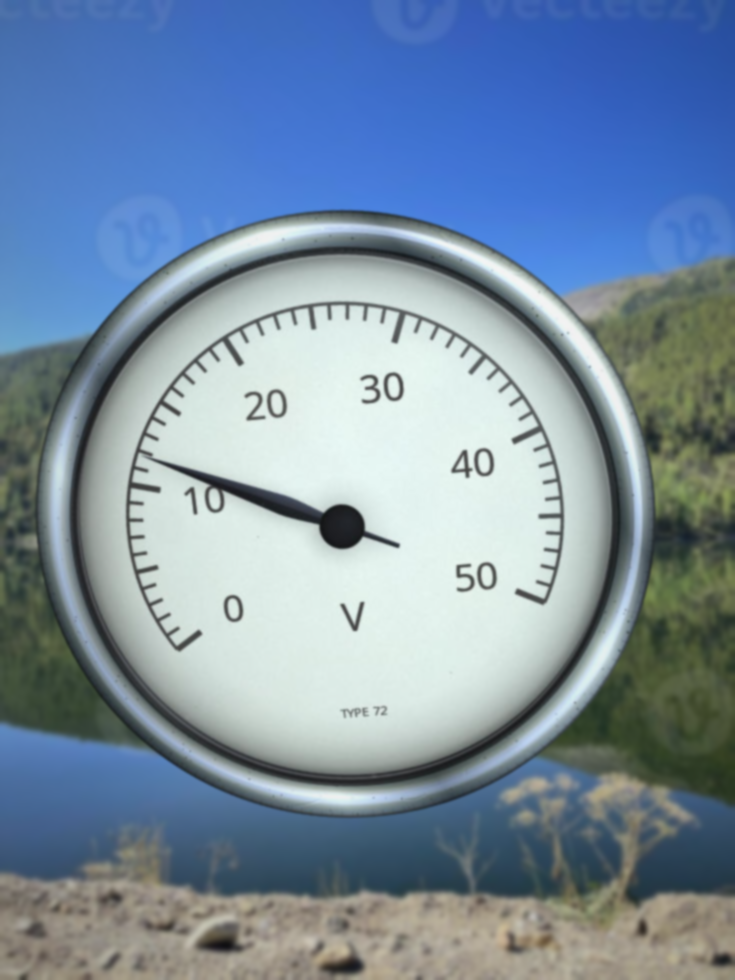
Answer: {"value": 12, "unit": "V"}
